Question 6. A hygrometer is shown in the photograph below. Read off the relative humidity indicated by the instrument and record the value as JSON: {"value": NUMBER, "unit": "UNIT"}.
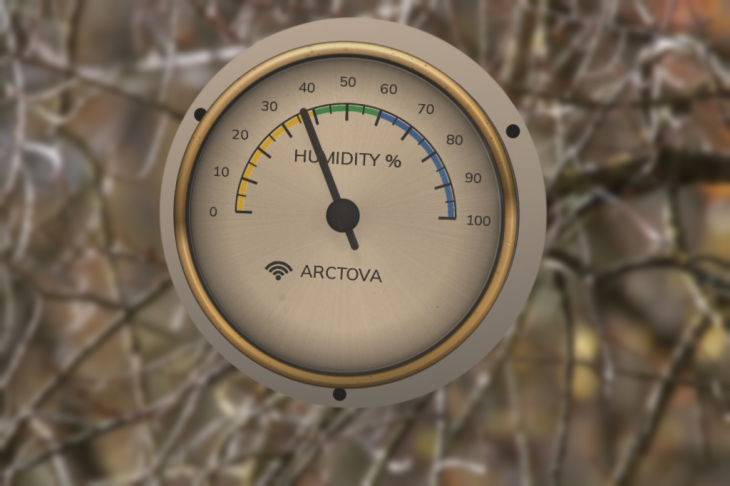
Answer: {"value": 37.5, "unit": "%"}
